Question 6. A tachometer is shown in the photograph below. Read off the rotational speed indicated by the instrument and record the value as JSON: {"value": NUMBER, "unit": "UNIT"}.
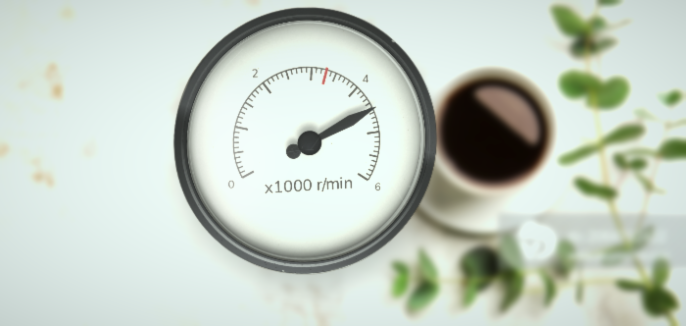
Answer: {"value": 4500, "unit": "rpm"}
